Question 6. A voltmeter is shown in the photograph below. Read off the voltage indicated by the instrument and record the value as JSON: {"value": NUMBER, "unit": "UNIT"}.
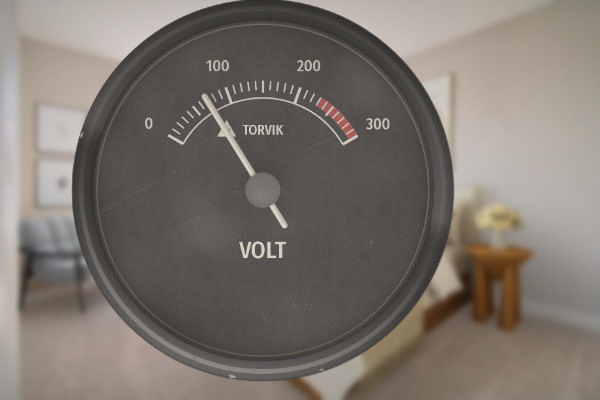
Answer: {"value": 70, "unit": "V"}
